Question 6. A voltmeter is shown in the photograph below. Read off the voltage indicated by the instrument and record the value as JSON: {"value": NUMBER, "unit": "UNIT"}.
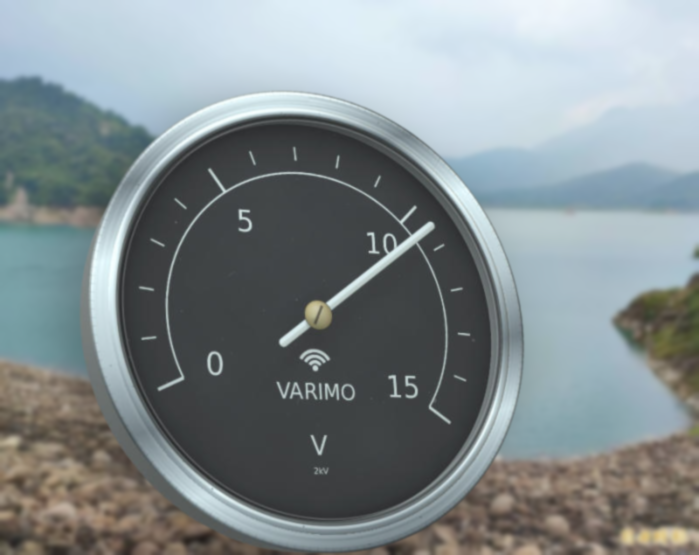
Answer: {"value": 10.5, "unit": "V"}
